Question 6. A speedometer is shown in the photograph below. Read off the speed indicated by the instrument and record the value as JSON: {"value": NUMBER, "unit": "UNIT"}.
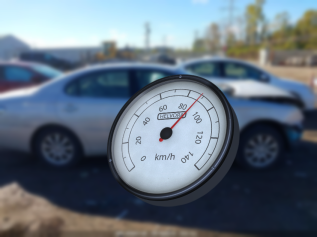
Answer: {"value": 90, "unit": "km/h"}
